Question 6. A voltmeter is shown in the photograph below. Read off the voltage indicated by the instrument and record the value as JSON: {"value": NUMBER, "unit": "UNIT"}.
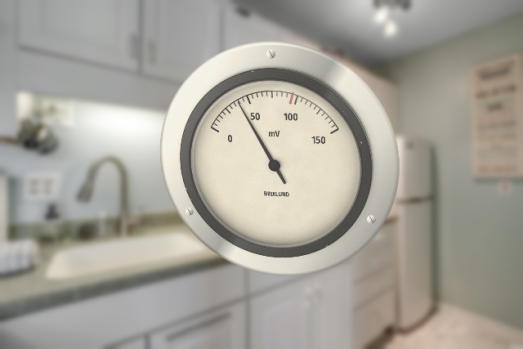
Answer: {"value": 40, "unit": "mV"}
